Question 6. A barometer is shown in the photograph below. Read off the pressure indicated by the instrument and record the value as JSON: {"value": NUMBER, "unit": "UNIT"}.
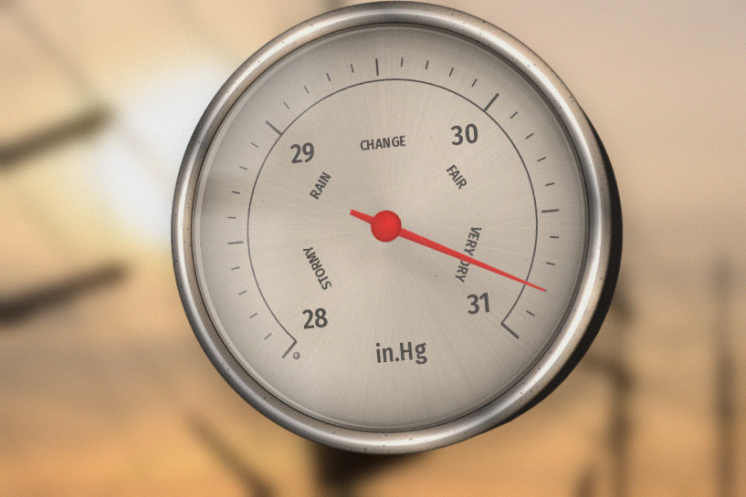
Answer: {"value": 30.8, "unit": "inHg"}
